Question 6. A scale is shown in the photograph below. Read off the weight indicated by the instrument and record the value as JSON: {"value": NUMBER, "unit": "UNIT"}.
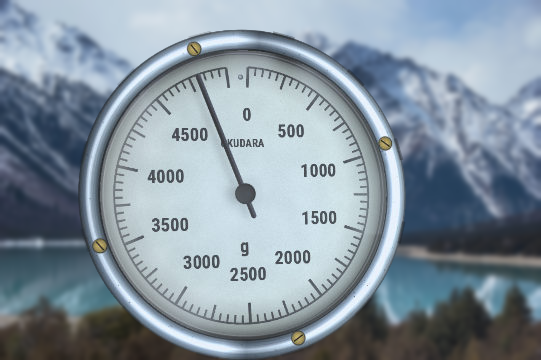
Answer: {"value": 4800, "unit": "g"}
